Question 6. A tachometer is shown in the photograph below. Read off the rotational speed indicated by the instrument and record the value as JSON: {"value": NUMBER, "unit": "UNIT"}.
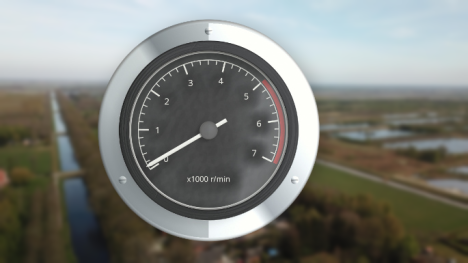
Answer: {"value": 100, "unit": "rpm"}
